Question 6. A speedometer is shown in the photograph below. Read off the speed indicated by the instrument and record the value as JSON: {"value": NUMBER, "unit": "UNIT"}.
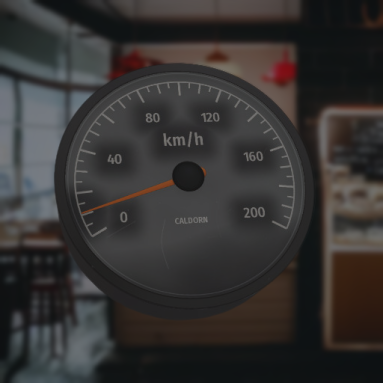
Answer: {"value": 10, "unit": "km/h"}
